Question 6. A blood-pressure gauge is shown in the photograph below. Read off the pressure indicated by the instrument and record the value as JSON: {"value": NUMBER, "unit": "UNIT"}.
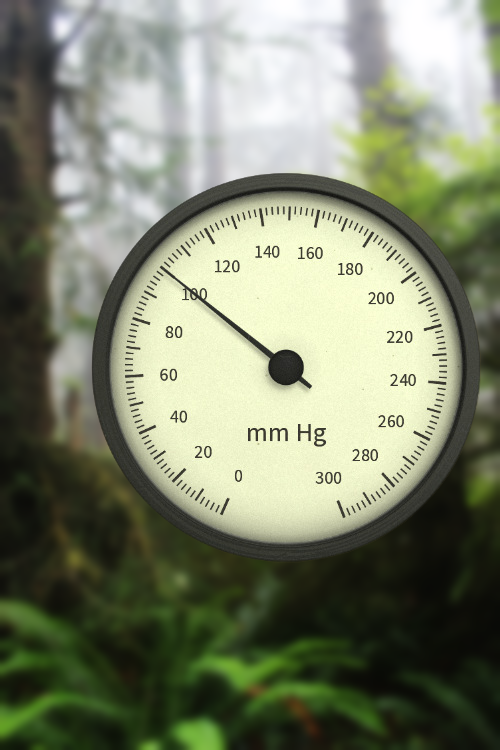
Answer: {"value": 100, "unit": "mmHg"}
